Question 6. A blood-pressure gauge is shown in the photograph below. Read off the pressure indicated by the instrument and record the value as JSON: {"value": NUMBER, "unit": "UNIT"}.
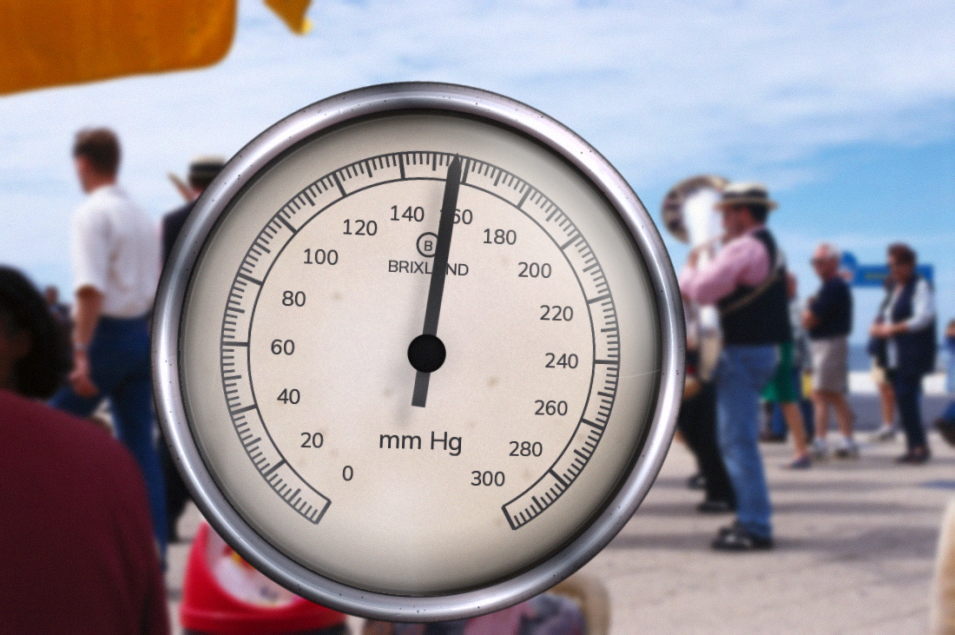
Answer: {"value": 156, "unit": "mmHg"}
